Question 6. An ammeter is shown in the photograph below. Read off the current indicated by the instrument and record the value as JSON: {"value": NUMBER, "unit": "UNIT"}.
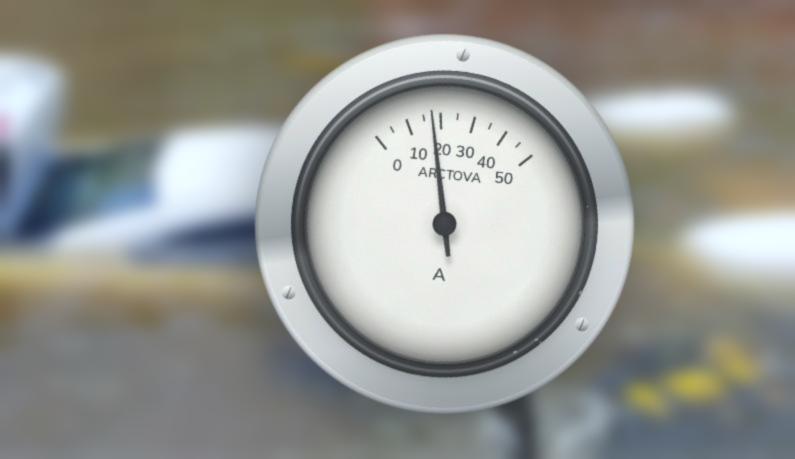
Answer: {"value": 17.5, "unit": "A"}
